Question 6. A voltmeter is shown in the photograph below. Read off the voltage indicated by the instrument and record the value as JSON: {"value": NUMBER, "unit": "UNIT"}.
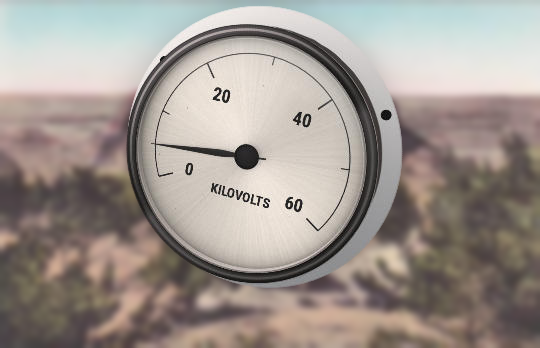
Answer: {"value": 5, "unit": "kV"}
